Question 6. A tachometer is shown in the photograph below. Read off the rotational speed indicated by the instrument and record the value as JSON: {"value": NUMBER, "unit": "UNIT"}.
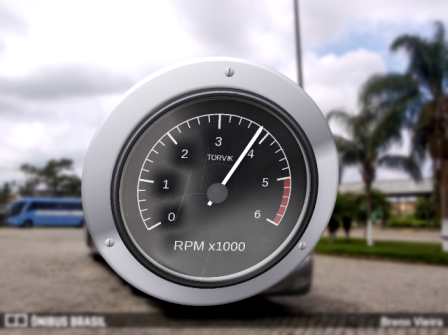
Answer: {"value": 3800, "unit": "rpm"}
